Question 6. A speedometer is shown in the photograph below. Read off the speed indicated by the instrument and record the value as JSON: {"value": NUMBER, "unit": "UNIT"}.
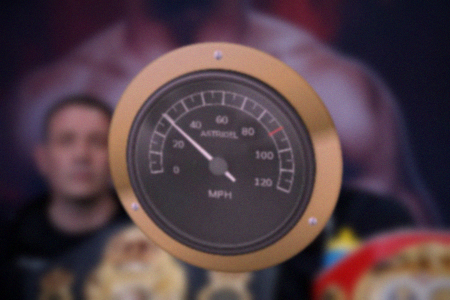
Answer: {"value": 30, "unit": "mph"}
